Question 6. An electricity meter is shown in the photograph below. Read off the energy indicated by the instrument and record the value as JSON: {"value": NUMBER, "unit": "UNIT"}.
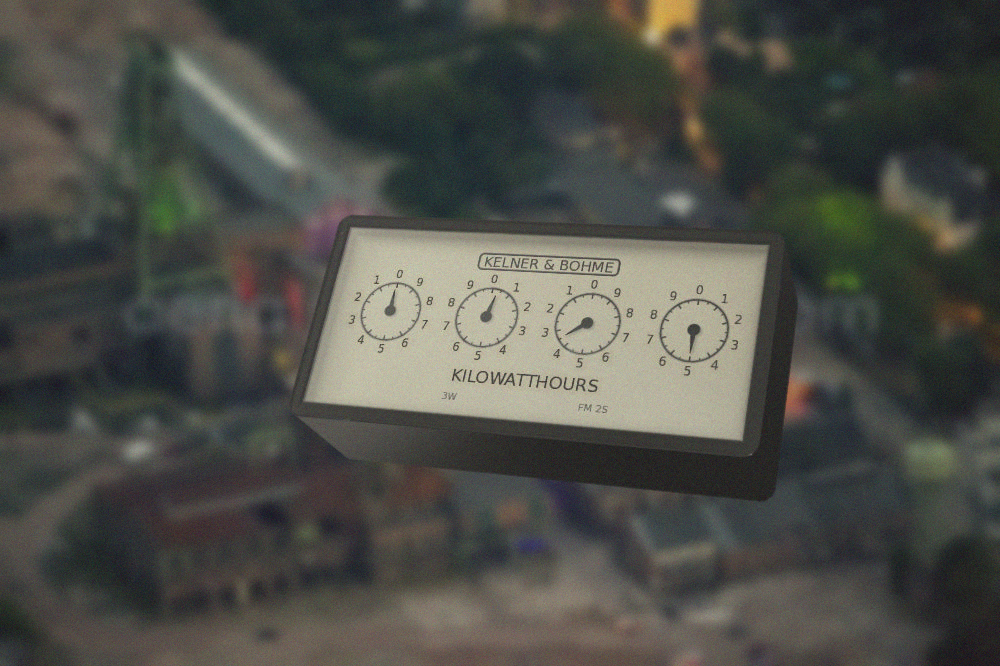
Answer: {"value": 35, "unit": "kWh"}
